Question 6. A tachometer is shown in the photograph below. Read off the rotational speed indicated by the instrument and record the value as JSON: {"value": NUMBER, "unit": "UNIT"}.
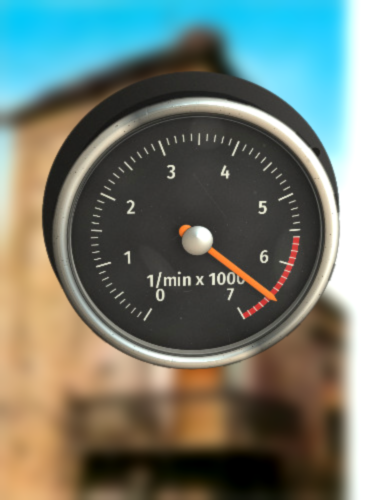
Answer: {"value": 6500, "unit": "rpm"}
